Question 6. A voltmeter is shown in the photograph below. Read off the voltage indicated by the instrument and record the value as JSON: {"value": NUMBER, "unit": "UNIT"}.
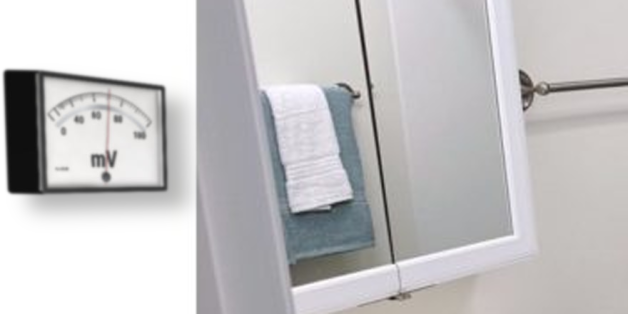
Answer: {"value": 70, "unit": "mV"}
